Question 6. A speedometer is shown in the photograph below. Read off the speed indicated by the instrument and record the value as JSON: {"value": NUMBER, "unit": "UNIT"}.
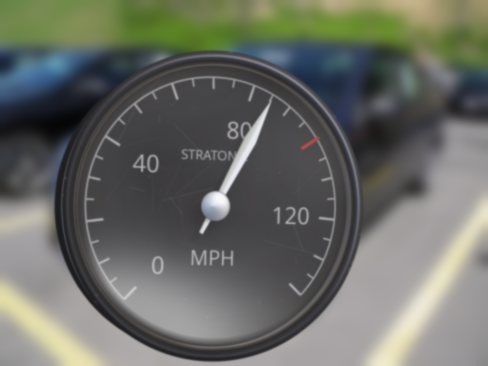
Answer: {"value": 85, "unit": "mph"}
